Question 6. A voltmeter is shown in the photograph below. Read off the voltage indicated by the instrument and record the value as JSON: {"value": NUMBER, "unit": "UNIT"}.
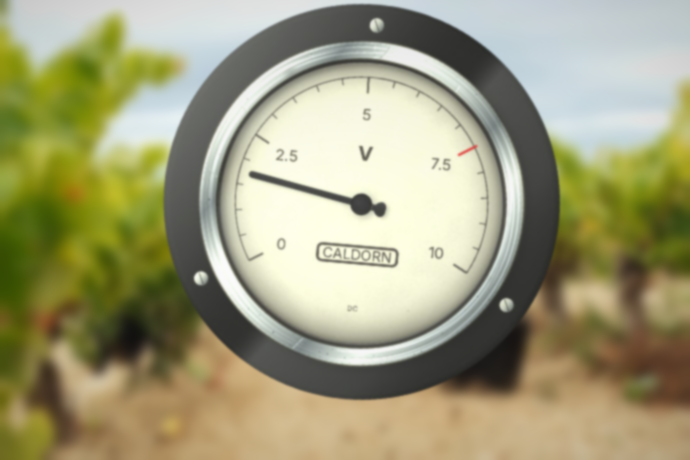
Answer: {"value": 1.75, "unit": "V"}
